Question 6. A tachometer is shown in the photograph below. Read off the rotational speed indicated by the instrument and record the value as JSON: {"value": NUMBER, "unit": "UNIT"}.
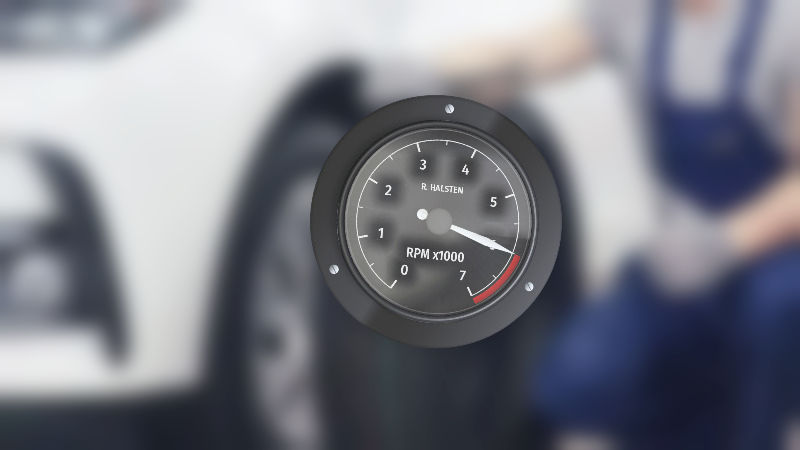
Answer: {"value": 6000, "unit": "rpm"}
